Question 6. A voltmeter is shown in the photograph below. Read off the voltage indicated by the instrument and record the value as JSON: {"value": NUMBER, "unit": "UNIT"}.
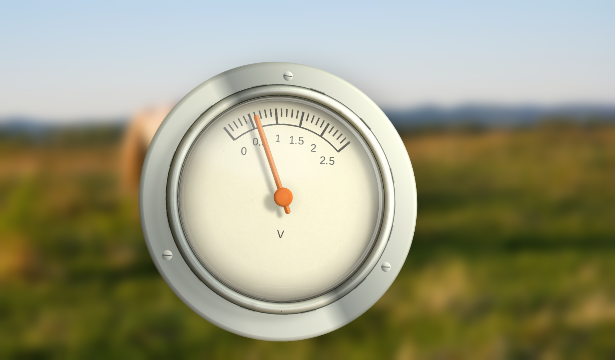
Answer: {"value": 0.6, "unit": "V"}
